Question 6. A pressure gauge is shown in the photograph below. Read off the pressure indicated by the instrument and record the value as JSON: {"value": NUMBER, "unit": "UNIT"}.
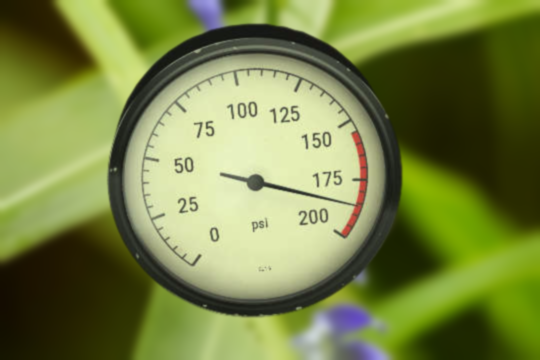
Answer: {"value": 185, "unit": "psi"}
